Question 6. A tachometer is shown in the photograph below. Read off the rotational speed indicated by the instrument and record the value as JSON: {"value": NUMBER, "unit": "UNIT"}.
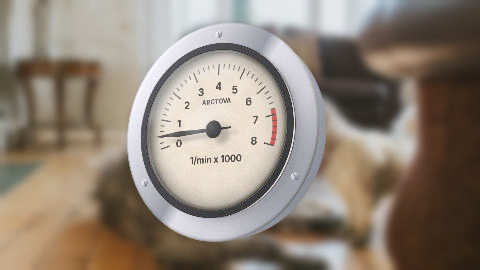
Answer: {"value": 400, "unit": "rpm"}
